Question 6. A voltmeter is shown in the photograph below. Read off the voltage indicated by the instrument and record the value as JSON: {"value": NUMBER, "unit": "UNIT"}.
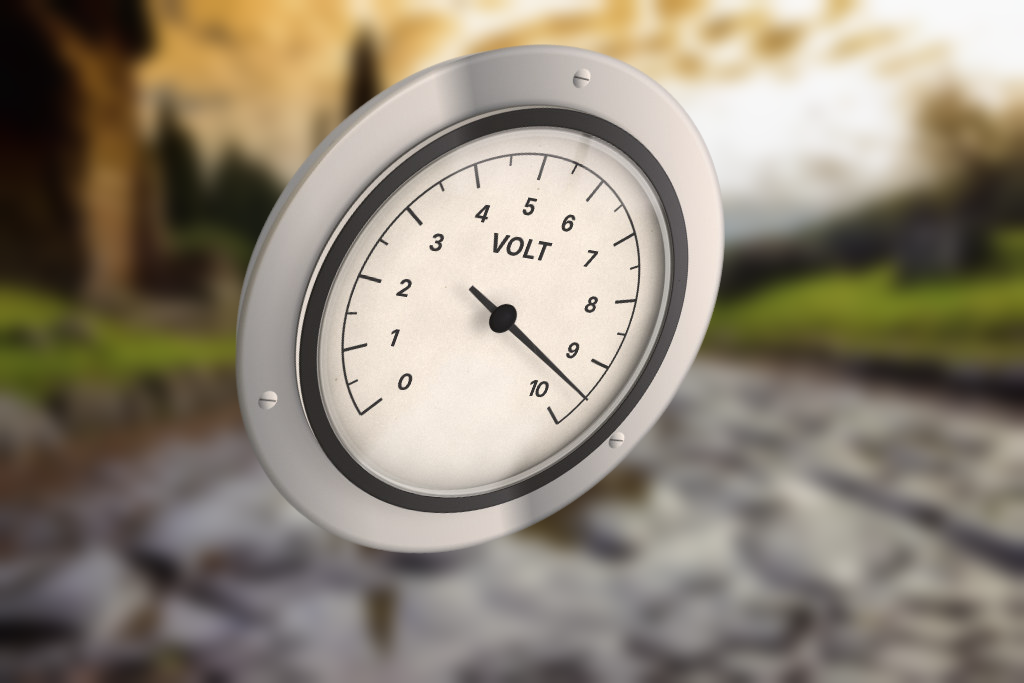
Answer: {"value": 9.5, "unit": "V"}
